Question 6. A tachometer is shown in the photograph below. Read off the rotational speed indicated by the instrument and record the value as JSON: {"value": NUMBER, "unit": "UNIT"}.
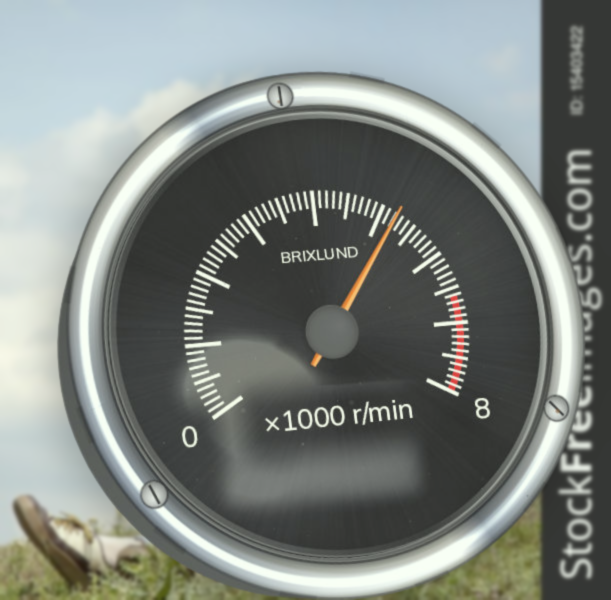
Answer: {"value": 5200, "unit": "rpm"}
